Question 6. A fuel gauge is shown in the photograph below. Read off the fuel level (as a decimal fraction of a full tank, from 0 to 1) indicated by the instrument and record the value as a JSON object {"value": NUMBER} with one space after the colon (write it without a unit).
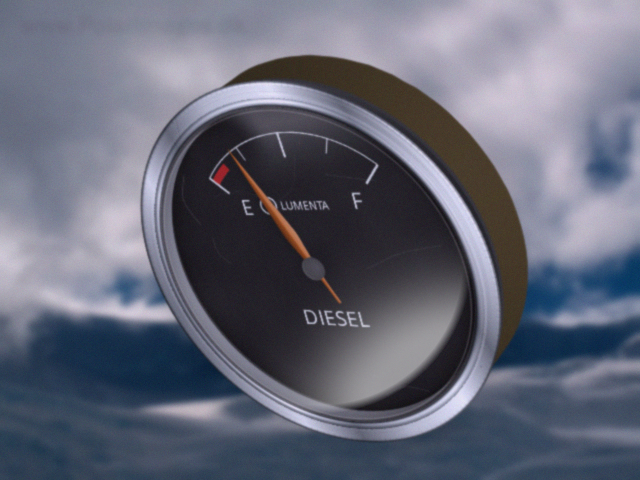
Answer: {"value": 0.25}
